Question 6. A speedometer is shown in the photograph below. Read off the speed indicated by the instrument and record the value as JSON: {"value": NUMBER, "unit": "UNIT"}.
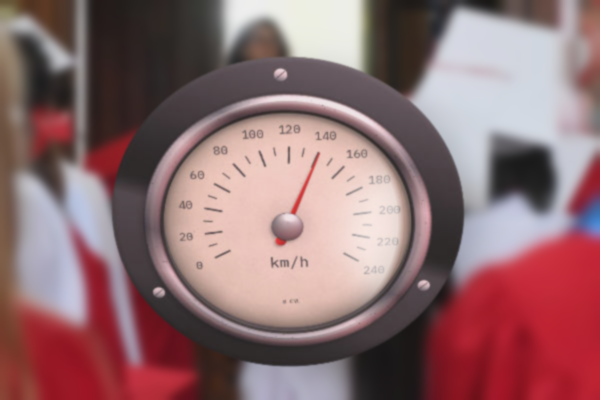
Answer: {"value": 140, "unit": "km/h"}
